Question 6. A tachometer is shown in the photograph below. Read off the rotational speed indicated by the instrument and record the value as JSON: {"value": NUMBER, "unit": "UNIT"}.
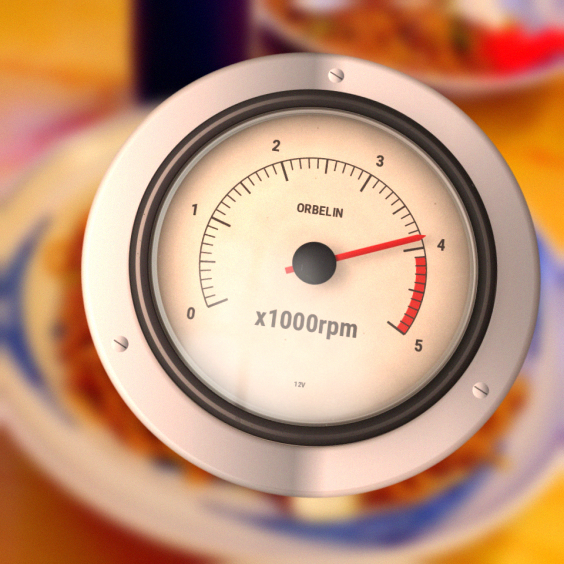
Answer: {"value": 3900, "unit": "rpm"}
